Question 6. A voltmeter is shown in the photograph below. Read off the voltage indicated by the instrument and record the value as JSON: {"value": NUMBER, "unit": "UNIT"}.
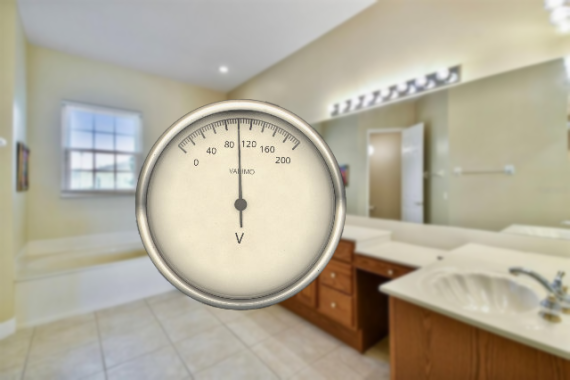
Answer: {"value": 100, "unit": "V"}
